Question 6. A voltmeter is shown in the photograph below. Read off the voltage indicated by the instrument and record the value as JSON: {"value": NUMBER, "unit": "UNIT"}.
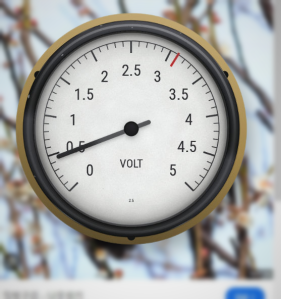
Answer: {"value": 0.45, "unit": "V"}
